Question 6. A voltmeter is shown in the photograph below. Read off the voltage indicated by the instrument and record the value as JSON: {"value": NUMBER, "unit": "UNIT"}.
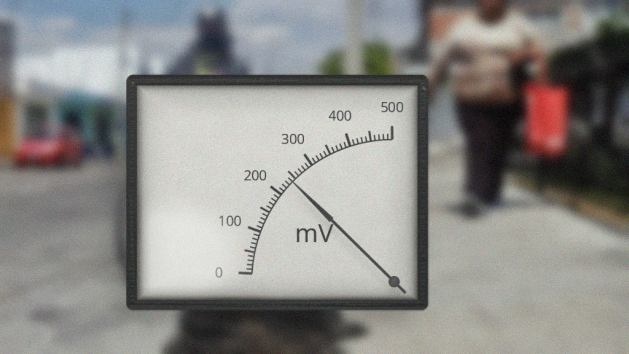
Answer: {"value": 240, "unit": "mV"}
